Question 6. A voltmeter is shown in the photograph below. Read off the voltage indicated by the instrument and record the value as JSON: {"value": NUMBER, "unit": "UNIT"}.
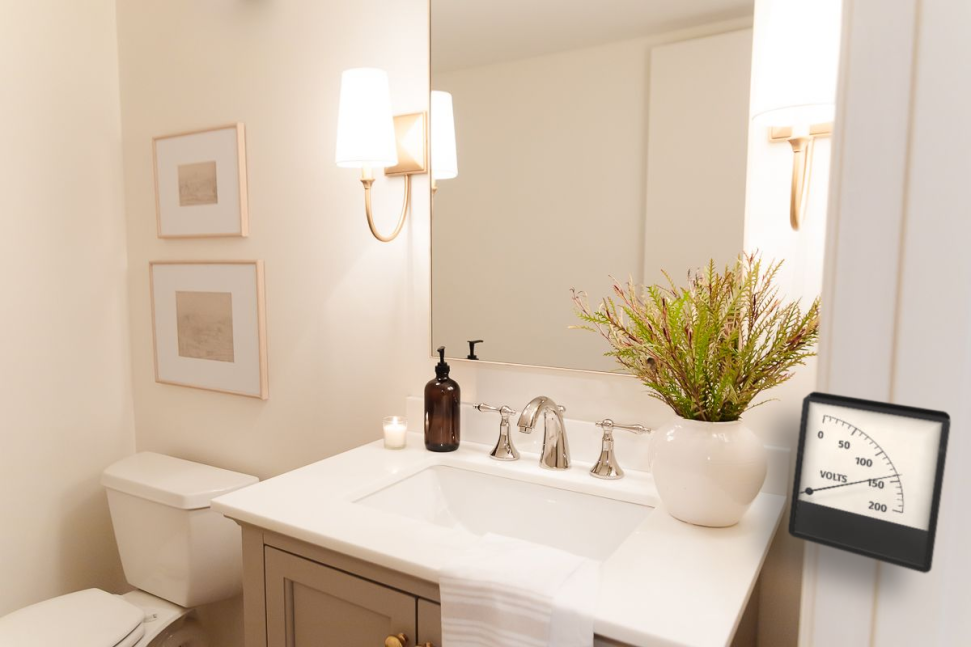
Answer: {"value": 140, "unit": "V"}
